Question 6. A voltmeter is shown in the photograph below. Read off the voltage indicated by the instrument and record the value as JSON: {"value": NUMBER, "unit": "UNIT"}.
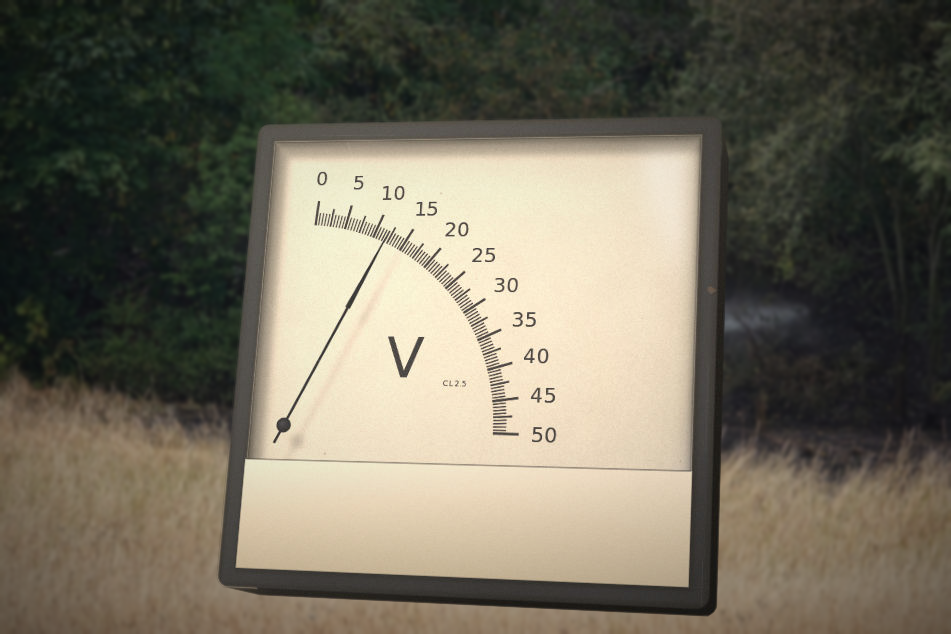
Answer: {"value": 12.5, "unit": "V"}
